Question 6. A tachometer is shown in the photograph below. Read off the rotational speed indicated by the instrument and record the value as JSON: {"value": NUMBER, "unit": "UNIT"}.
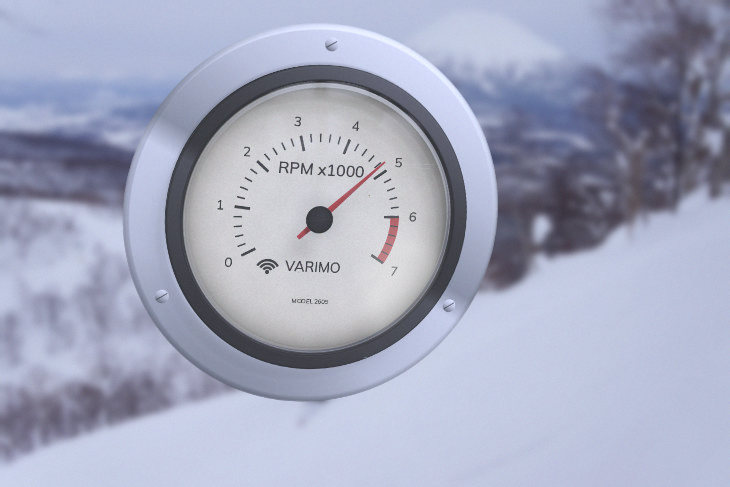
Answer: {"value": 4800, "unit": "rpm"}
